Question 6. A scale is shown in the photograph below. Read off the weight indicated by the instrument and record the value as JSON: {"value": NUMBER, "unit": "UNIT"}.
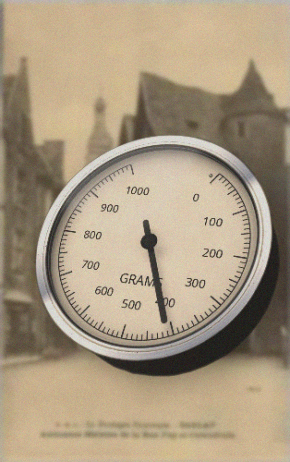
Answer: {"value": 410, "unit": "g"}
